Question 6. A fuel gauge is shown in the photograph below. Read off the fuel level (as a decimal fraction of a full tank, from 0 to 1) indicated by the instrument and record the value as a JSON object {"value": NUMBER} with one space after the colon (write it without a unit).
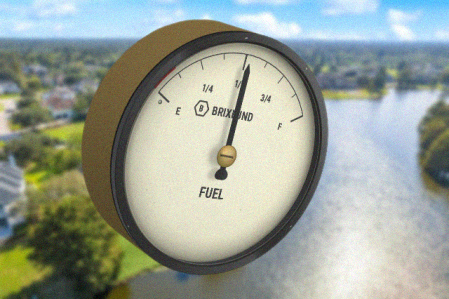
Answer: {"value": 0.5}
